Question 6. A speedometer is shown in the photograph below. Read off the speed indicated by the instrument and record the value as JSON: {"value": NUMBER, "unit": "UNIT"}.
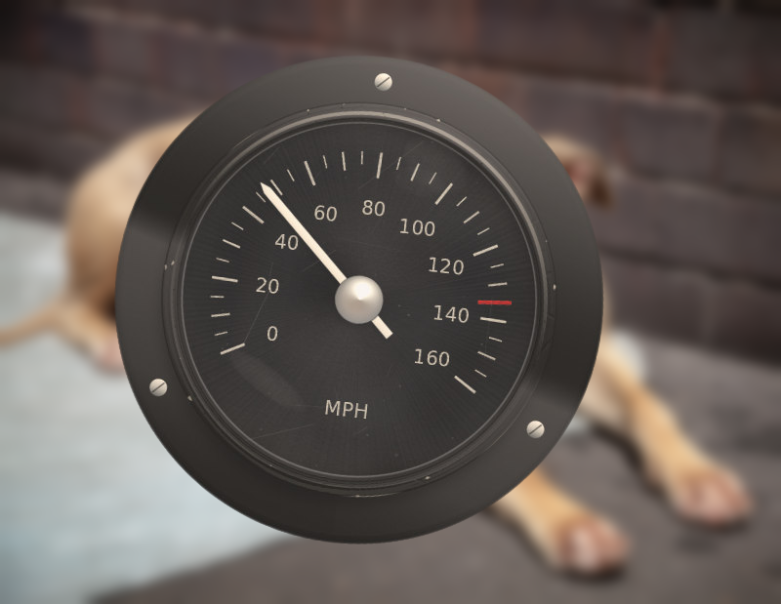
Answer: {"value": 47.5, "unit": "mph"}
